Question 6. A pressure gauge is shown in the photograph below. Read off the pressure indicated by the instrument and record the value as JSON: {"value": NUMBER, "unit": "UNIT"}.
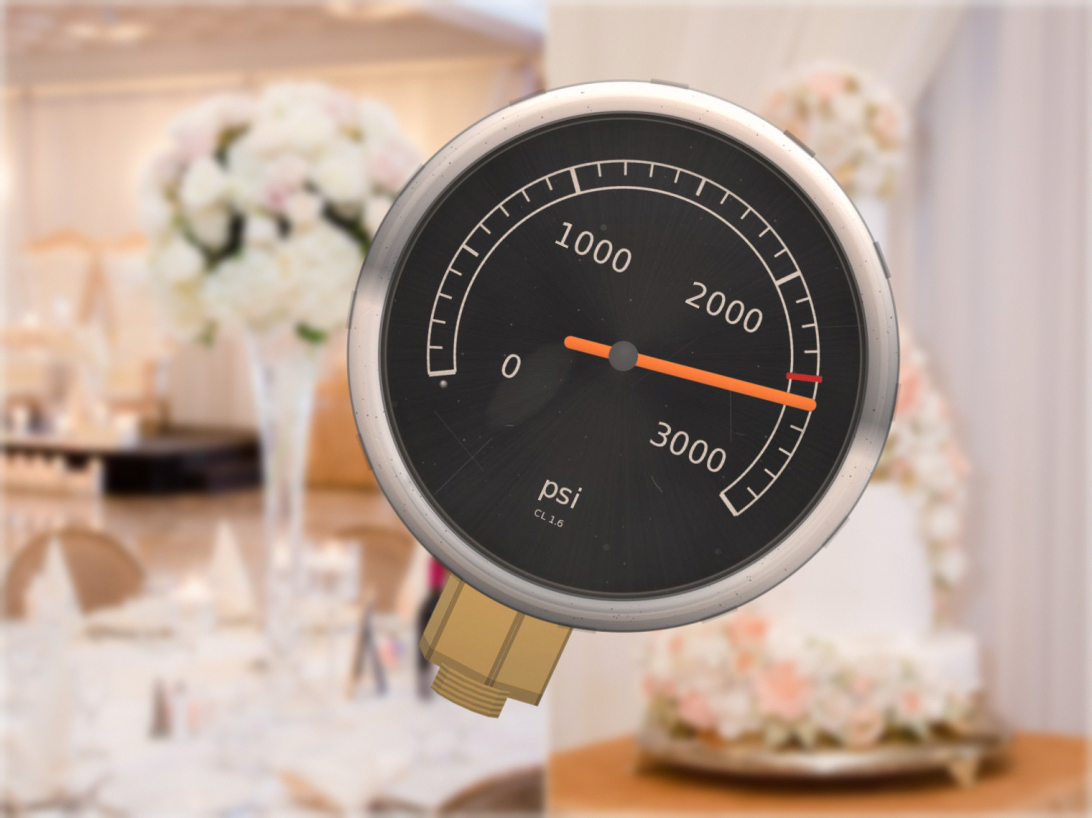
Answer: {"value": 2500, "unit": "psi"}
